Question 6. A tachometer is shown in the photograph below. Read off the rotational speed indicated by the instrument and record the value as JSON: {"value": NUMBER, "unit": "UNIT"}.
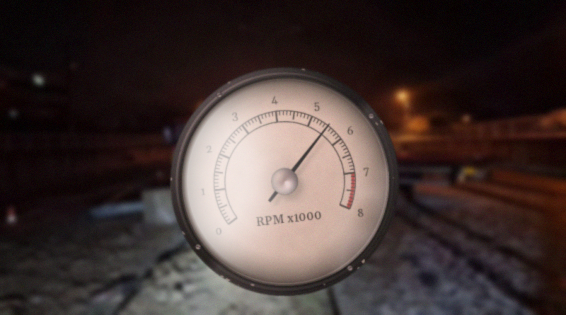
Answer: {"value": 5500, "unit": "rpm"}
